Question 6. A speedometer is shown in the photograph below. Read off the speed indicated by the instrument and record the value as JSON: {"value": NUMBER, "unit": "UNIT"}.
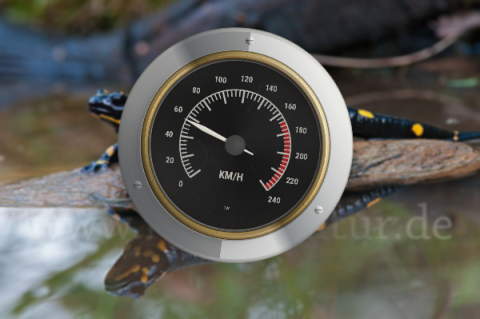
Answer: {"value": 56, "unit": "km/h"}
